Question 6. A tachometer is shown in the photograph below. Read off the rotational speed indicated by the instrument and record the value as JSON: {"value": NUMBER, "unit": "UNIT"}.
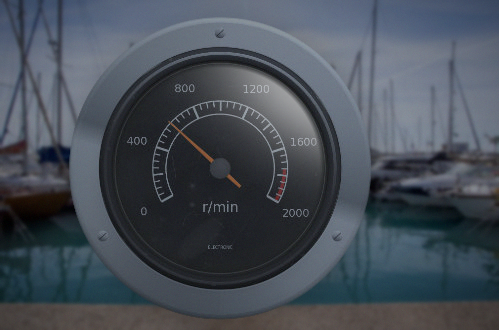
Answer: {"value": 600, "unit": "rpm"}
